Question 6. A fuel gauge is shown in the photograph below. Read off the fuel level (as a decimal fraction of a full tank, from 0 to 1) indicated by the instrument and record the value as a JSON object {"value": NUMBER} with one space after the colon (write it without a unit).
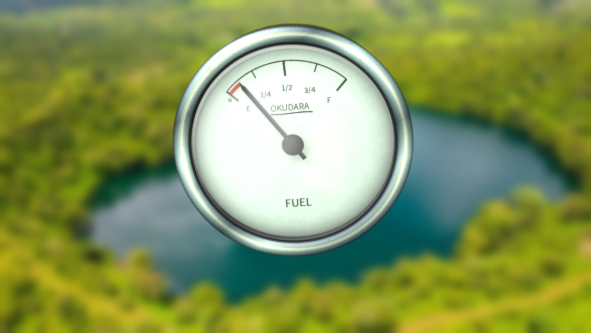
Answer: {"value": 0.125}
